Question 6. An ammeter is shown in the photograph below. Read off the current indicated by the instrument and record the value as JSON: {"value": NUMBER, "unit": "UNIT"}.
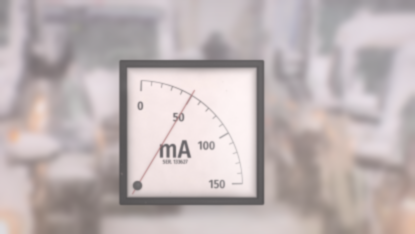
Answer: {"value": 50, "unit": "mA"}
